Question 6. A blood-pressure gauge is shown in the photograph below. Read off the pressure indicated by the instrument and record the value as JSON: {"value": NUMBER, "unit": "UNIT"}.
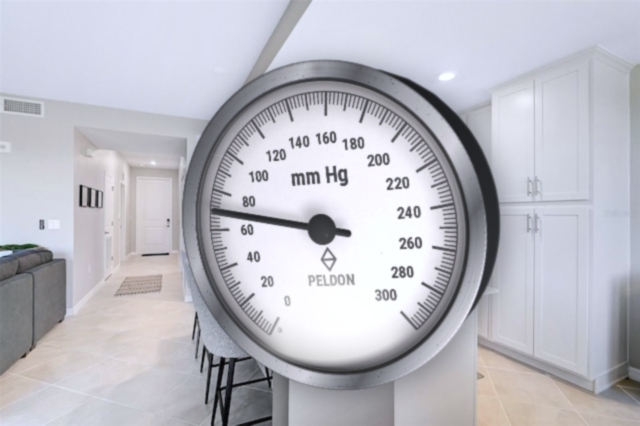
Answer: {"value": 70, "unit": "mmHg"}
